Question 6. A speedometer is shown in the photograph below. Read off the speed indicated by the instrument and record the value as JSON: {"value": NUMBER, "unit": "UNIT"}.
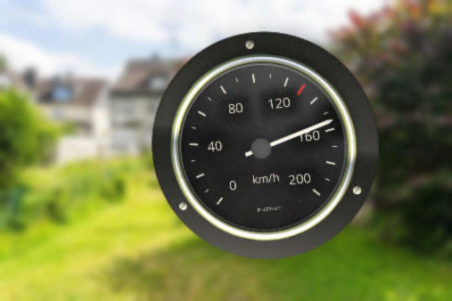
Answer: {"value": 155, "unit": "km/h"}
